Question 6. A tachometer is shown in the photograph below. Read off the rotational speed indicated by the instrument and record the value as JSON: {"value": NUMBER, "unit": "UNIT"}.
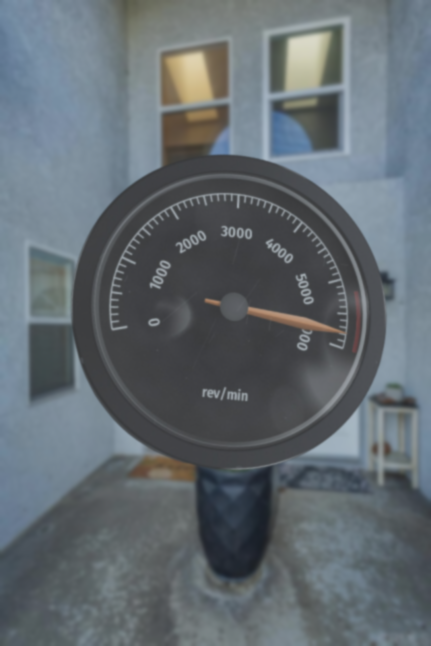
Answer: {"value": 5800, "unit": "rpm"}
